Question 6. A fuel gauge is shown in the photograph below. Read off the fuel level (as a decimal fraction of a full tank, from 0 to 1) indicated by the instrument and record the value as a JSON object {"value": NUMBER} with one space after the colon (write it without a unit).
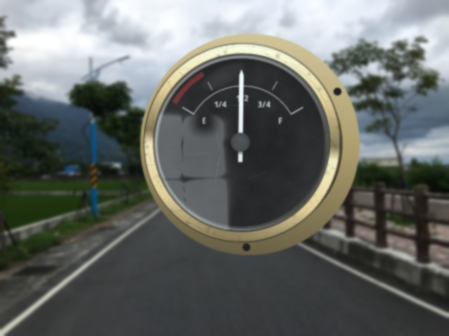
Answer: {"value": 0.5}
